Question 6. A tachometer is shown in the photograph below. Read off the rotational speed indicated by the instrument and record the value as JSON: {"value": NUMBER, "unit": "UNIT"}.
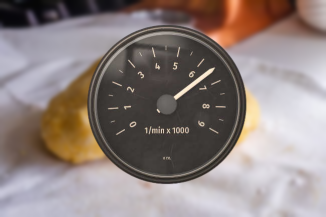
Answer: {"value": 6500, "unit": "rpm"}
